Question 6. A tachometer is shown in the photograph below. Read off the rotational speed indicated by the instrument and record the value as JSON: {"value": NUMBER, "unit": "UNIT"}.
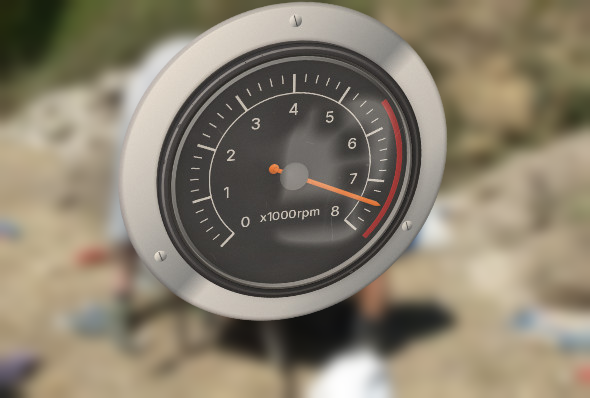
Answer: {"value": 7400, "unit": "rpm"}
